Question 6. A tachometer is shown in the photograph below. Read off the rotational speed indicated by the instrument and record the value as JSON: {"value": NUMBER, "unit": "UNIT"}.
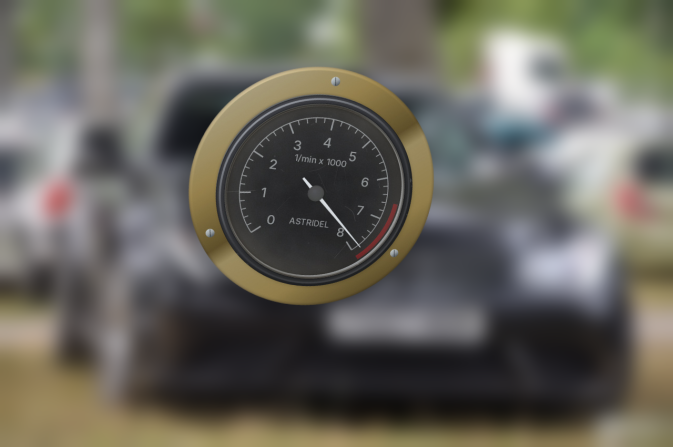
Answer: {"value": 7800, "unit": "rpm"}
